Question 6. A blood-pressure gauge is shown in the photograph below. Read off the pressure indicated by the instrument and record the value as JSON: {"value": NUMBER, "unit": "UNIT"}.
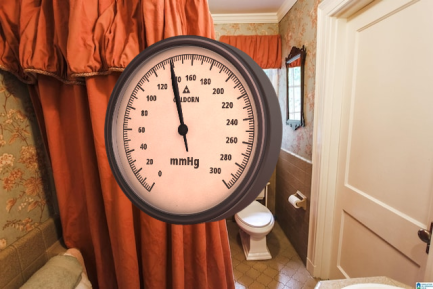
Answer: {"value": 140, "unit": "mmHg"}
